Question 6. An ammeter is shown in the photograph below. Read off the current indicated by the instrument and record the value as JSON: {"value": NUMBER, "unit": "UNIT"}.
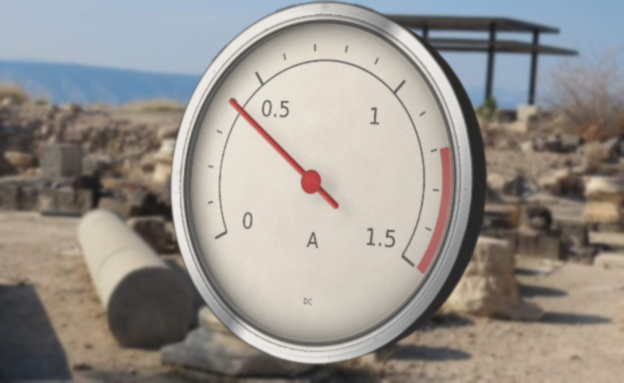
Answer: {"value": 0.4, "unit": "A"}
